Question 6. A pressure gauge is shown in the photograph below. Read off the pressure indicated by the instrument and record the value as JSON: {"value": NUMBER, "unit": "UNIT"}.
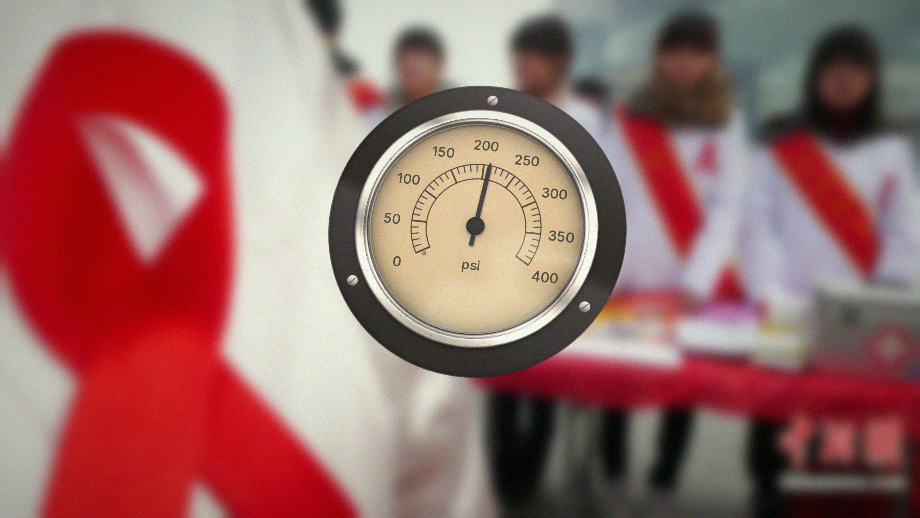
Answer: {"value": 210, "unit": "psi"}
